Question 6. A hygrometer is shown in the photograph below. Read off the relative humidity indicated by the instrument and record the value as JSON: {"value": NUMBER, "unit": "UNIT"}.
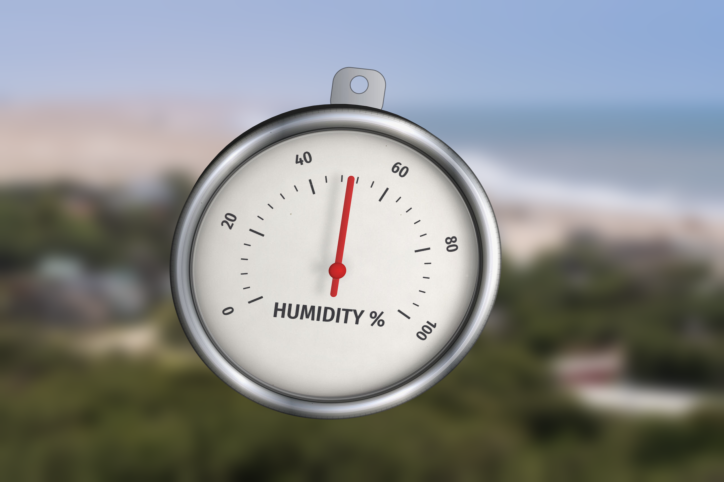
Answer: {"value": 50, "unit": "%"}
